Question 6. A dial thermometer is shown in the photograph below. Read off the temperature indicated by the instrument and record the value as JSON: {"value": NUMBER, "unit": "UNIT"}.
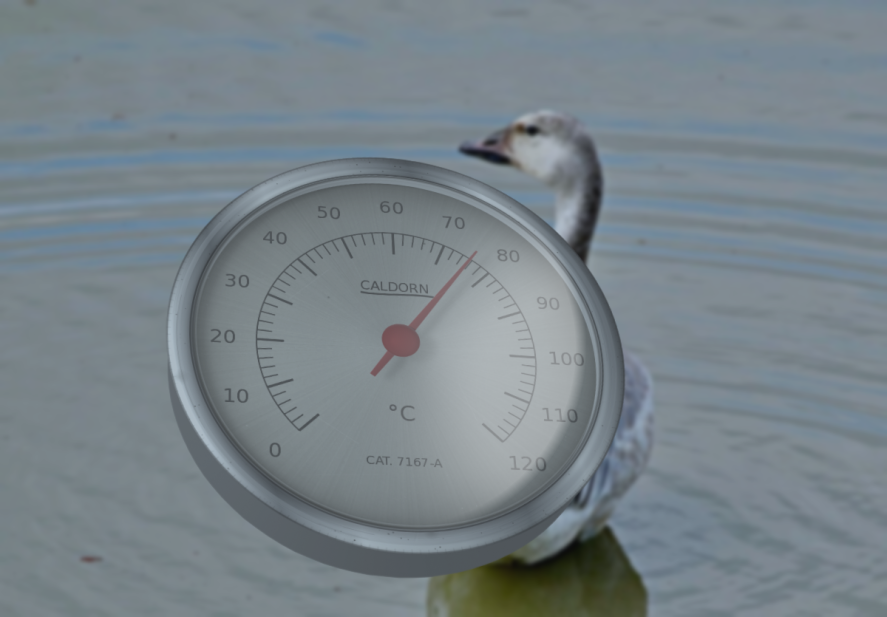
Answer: {"value": 76, "unit": "°C"}
